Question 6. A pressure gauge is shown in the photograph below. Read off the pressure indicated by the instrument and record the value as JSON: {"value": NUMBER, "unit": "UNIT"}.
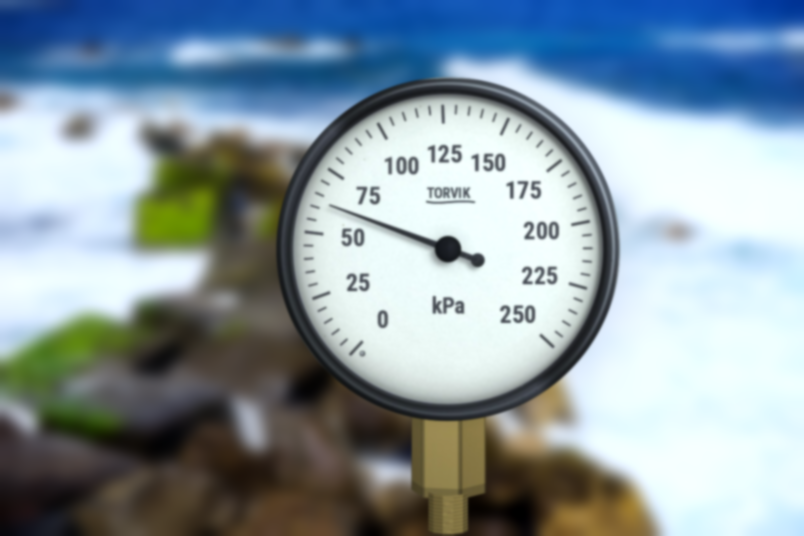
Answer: {"value": 62.5, "unit": "kPa"}
